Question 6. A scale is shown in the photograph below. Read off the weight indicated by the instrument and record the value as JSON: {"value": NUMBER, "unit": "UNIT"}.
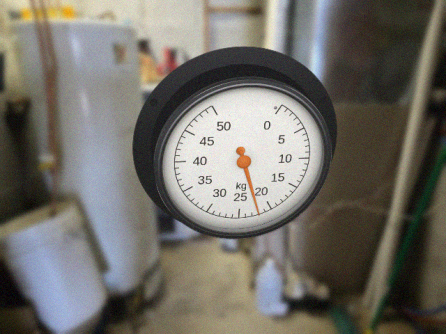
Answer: {"value": 22, "unit": "kg"}
